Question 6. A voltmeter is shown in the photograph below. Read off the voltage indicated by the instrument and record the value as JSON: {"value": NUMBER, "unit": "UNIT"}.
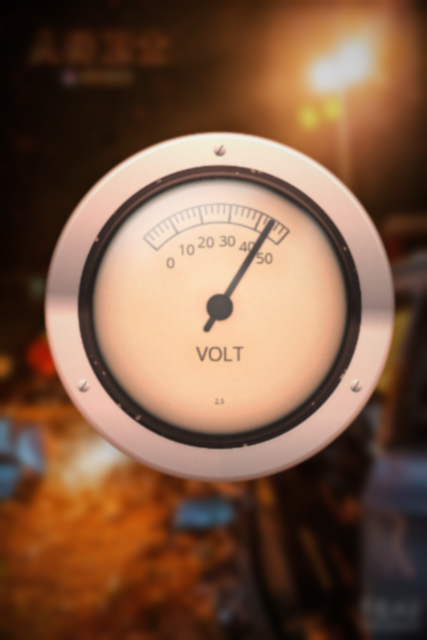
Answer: {"value": 44, "unit": "V"}
